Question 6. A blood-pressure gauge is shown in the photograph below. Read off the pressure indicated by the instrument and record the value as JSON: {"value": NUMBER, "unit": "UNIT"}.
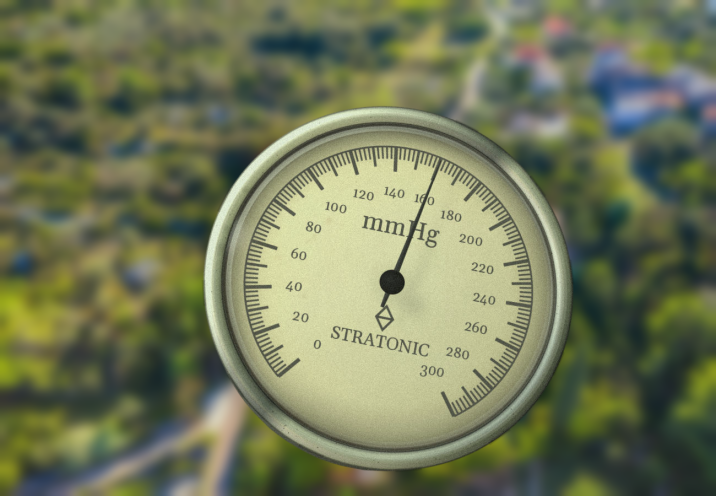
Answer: {"value": 160, "unit": "mmHg"}
